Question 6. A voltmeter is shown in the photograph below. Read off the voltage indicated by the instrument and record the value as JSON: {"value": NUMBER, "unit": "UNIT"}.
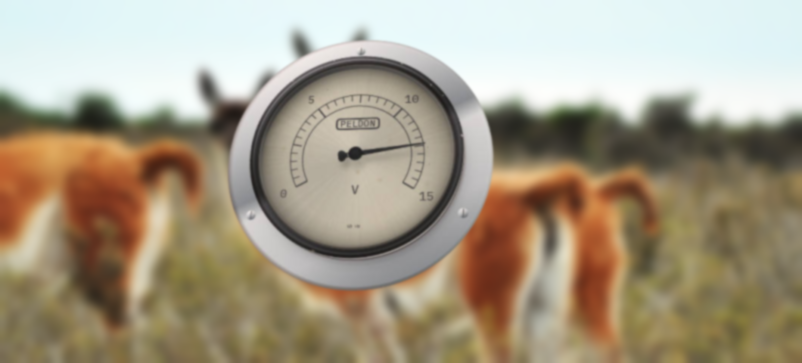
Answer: {"value": 12.5, "unit": "V"}
